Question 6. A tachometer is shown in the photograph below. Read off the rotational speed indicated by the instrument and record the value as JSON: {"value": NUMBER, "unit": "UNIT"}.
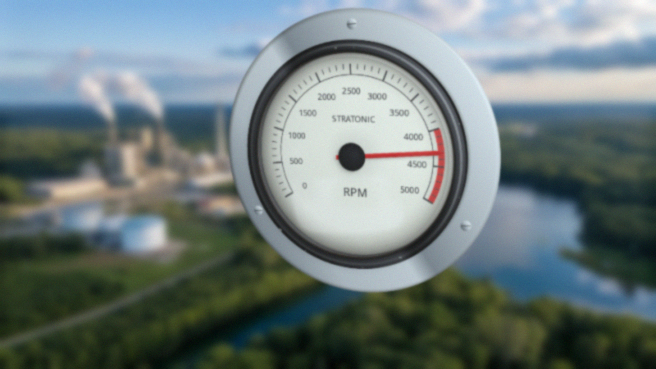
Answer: {"value": 4300, "unit": "rpm"}
